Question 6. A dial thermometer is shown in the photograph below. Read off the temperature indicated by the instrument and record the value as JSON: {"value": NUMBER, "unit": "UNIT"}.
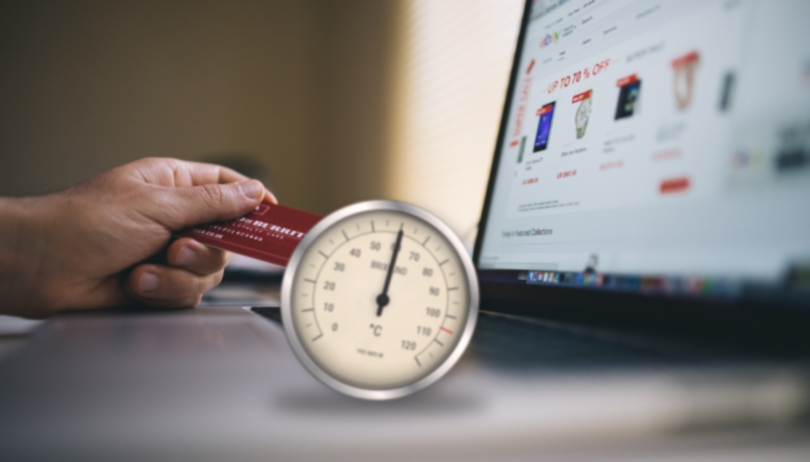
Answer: {"value": 60, "unit": "°C"}
